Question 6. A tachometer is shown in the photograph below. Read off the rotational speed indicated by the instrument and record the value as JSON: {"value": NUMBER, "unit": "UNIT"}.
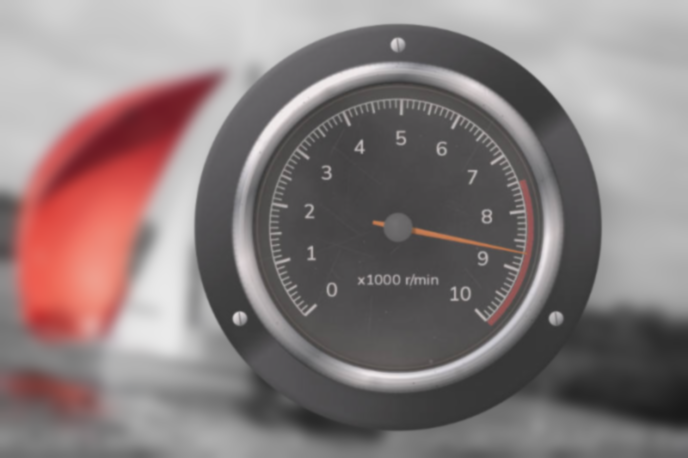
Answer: {"value": 8700, "unit": "rpm"}
